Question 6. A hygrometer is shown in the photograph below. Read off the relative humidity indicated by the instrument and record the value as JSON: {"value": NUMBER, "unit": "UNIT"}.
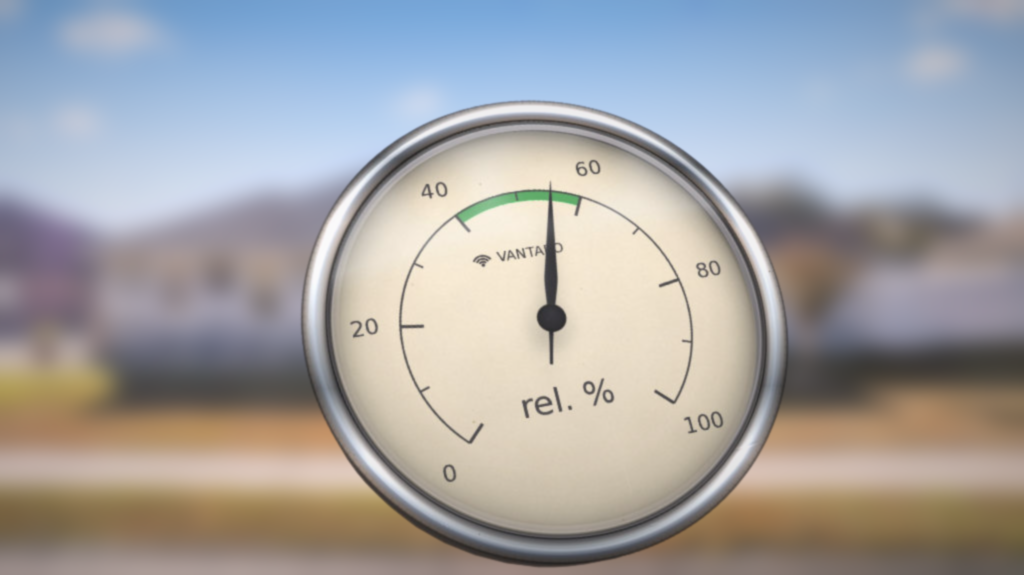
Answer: {"value": 55, "unit": "%"}
